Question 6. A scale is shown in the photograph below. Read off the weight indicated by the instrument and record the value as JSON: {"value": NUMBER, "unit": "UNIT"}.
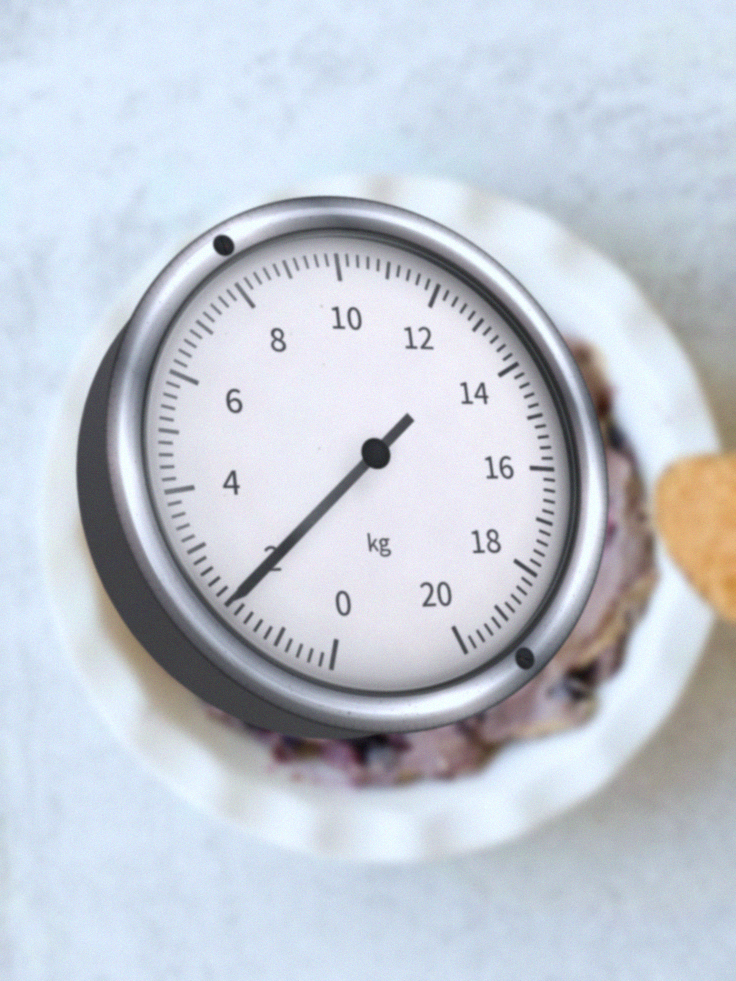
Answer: {"value": 2, "unit": "kg"}
